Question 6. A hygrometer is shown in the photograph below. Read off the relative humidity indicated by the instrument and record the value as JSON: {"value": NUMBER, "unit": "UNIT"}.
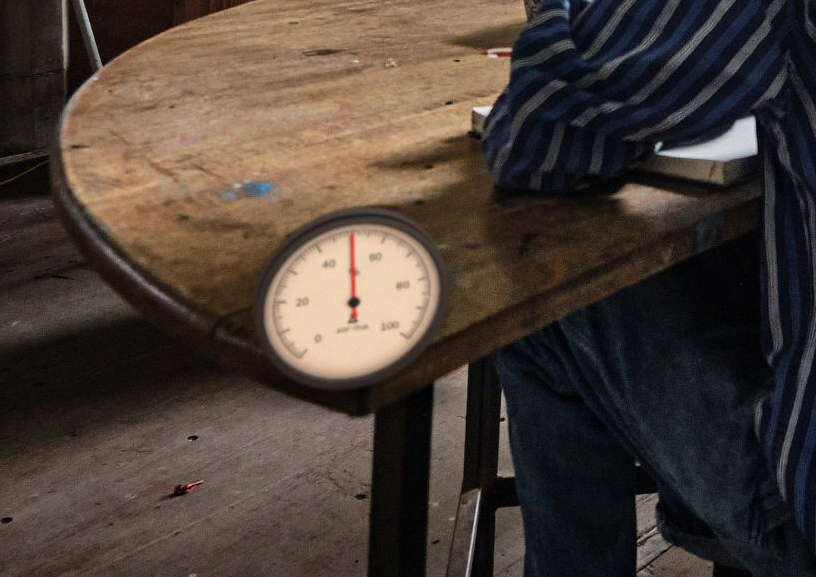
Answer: {"value": 50, "unit": "%"}
